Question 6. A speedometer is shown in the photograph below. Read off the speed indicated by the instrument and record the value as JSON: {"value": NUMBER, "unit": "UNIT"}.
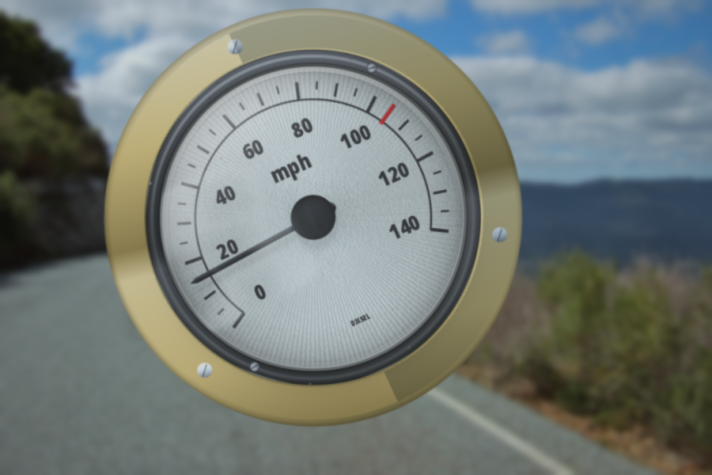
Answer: {"value": 15, "unit": "mph"}
